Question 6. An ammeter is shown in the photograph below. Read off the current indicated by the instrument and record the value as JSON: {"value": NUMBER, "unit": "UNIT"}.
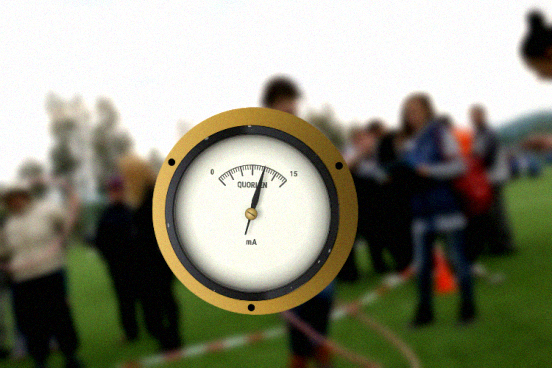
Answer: {"value": 10, "unit": "mA"}
